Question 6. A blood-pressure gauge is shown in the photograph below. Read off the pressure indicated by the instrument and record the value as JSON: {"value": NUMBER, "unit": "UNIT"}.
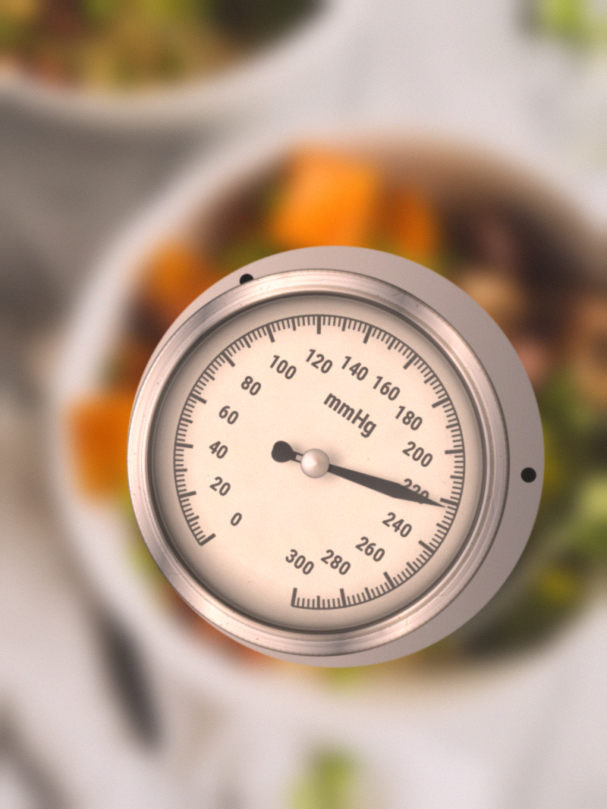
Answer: {"value": 222, "unit": "mmHg"}
